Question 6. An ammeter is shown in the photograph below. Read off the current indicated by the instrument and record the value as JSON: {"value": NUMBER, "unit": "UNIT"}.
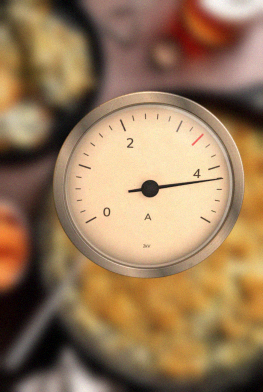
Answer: {"value": 4.2, "unit": "A"}
